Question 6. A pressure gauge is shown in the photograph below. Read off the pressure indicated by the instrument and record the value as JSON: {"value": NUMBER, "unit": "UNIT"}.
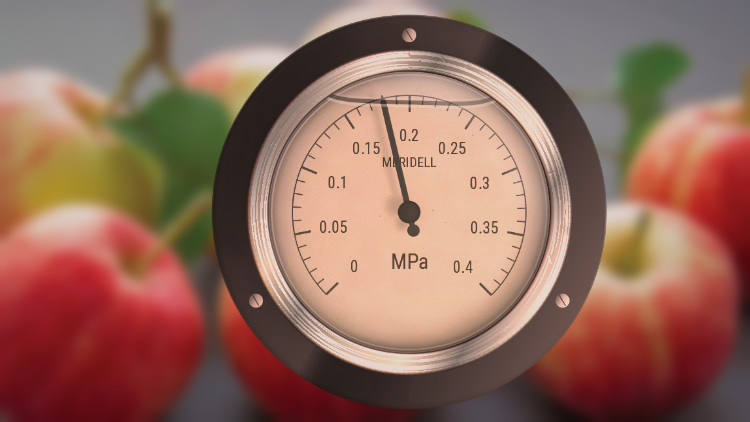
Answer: {"value": 0.18, "unit": "MPa"}
